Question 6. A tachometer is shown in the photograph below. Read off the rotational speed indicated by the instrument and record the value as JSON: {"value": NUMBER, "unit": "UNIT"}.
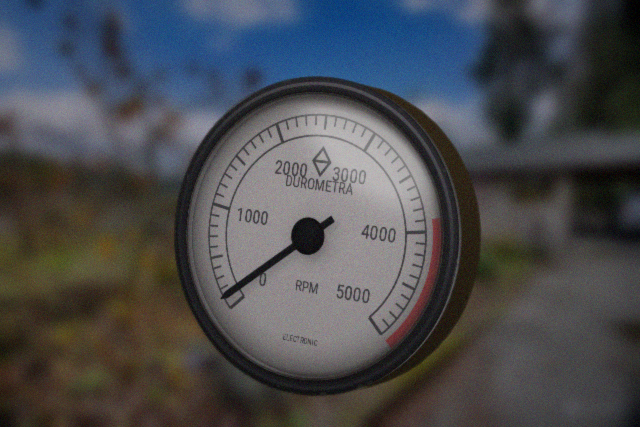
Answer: {"value": 100, "unit": "rpm"}
